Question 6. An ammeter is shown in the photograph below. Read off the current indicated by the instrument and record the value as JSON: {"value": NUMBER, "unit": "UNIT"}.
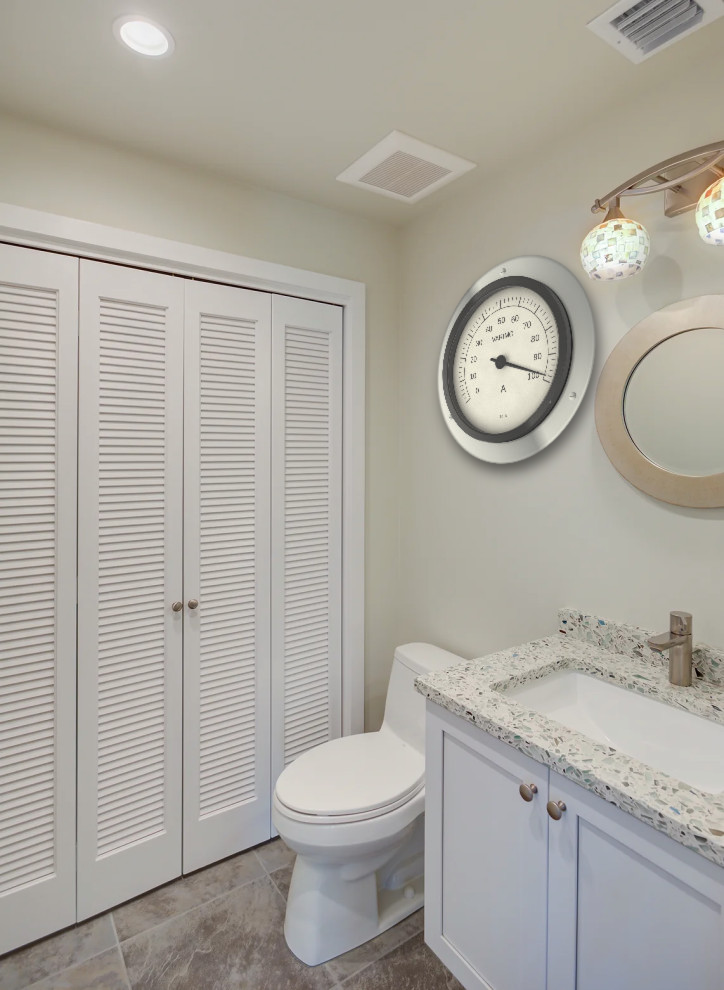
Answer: {"value": 98, "unit": "A"}
